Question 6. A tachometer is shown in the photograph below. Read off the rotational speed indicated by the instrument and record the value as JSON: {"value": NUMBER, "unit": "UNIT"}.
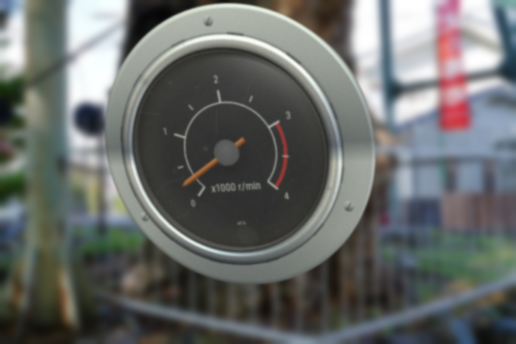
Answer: {"value": 250, "unit": "rpm"}
